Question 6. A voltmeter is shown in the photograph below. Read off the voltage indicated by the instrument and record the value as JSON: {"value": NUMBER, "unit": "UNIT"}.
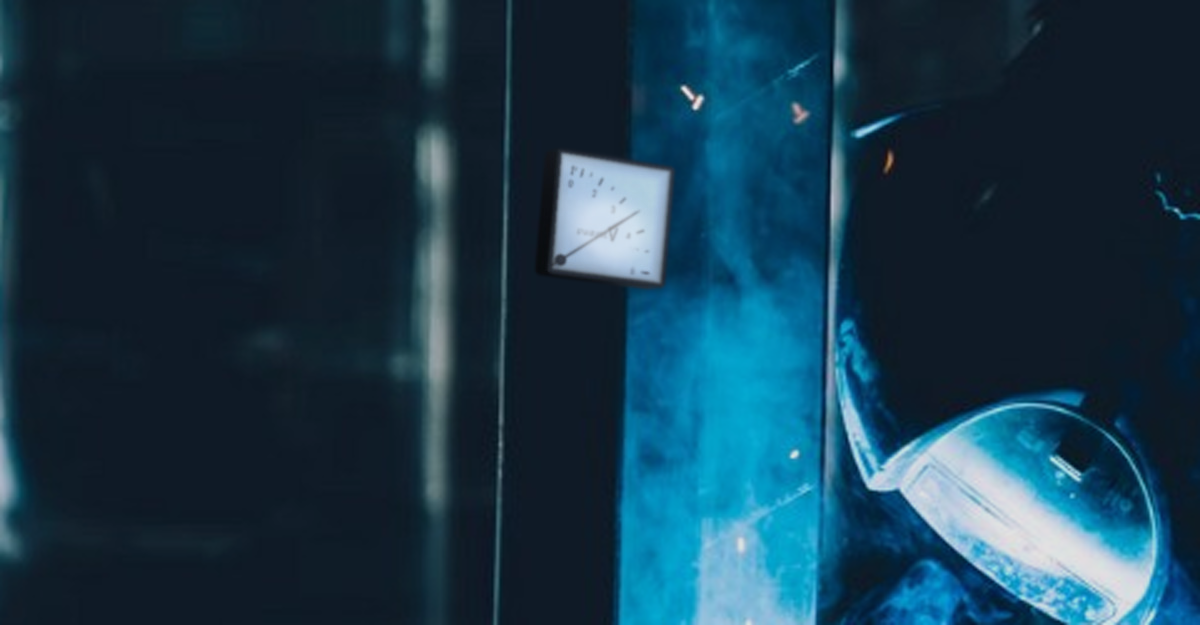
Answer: {"value": 3.5, "unit": "V"}
